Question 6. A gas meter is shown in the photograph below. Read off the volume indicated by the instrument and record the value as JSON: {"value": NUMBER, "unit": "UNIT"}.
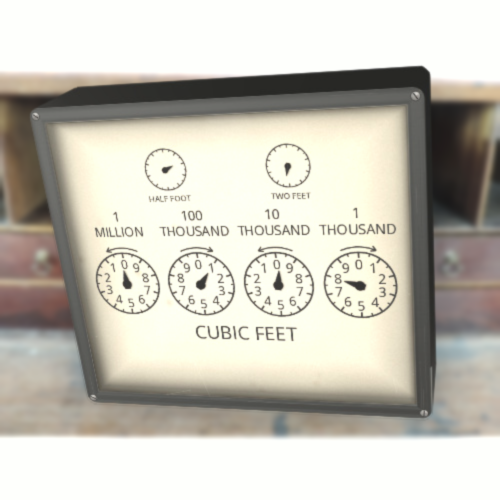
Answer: {"value": 9800, "unit": "ft³"}
